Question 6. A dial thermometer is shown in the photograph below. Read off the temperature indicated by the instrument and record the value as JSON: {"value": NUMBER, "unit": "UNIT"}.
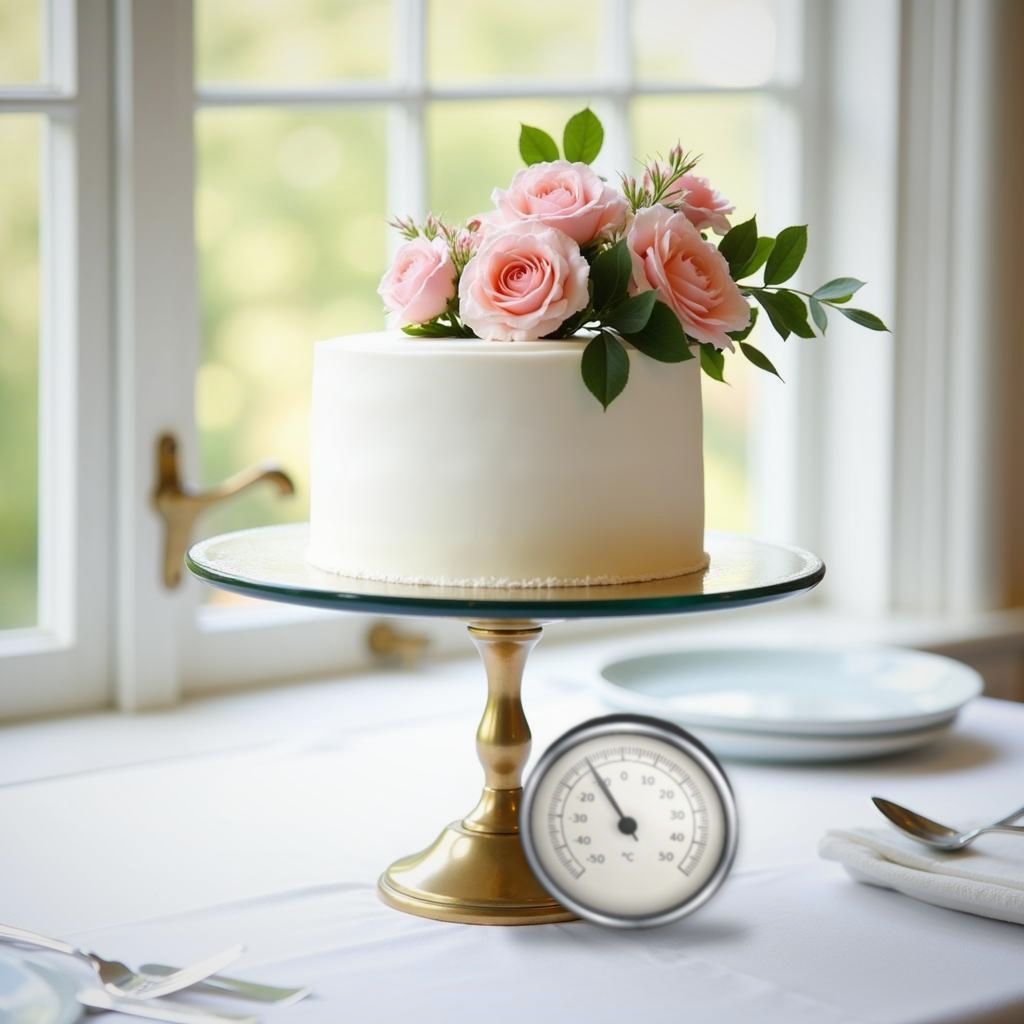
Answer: {"value": -10, "unit": "°C"}
